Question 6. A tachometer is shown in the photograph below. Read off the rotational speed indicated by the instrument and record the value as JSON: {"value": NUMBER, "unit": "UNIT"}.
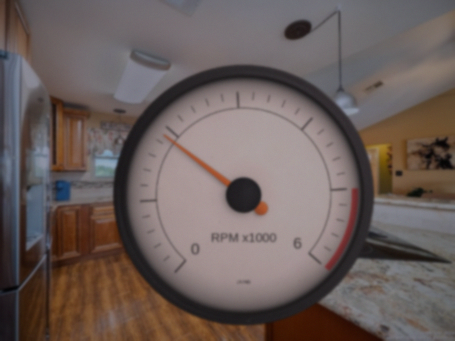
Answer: {"value": 1900, "unit": "rpm"}
